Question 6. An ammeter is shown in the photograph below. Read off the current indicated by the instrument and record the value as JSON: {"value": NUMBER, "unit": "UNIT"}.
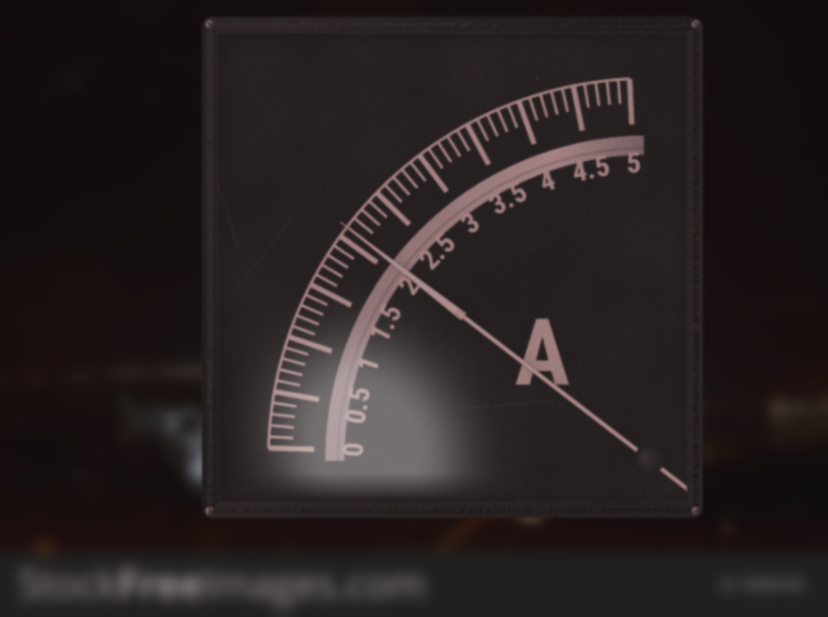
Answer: {"value": 2.1, "unit": "A"}
